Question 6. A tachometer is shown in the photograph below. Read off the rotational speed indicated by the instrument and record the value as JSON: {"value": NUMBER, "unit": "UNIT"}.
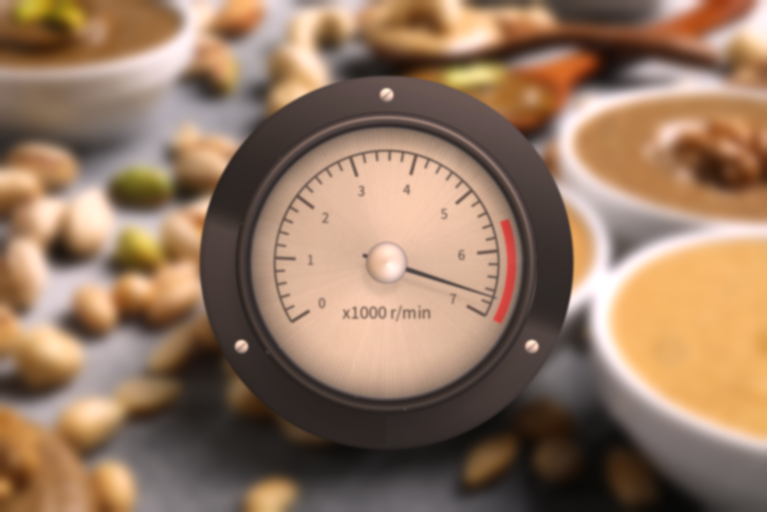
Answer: {"value": 6700, "unit": "rpm"}
